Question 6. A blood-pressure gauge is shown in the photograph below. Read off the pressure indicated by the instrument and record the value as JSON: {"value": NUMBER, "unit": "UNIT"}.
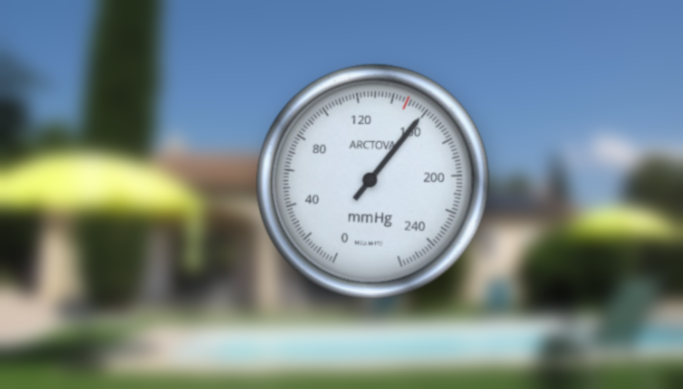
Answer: {"value": 160, "unit": "mmHg"}
